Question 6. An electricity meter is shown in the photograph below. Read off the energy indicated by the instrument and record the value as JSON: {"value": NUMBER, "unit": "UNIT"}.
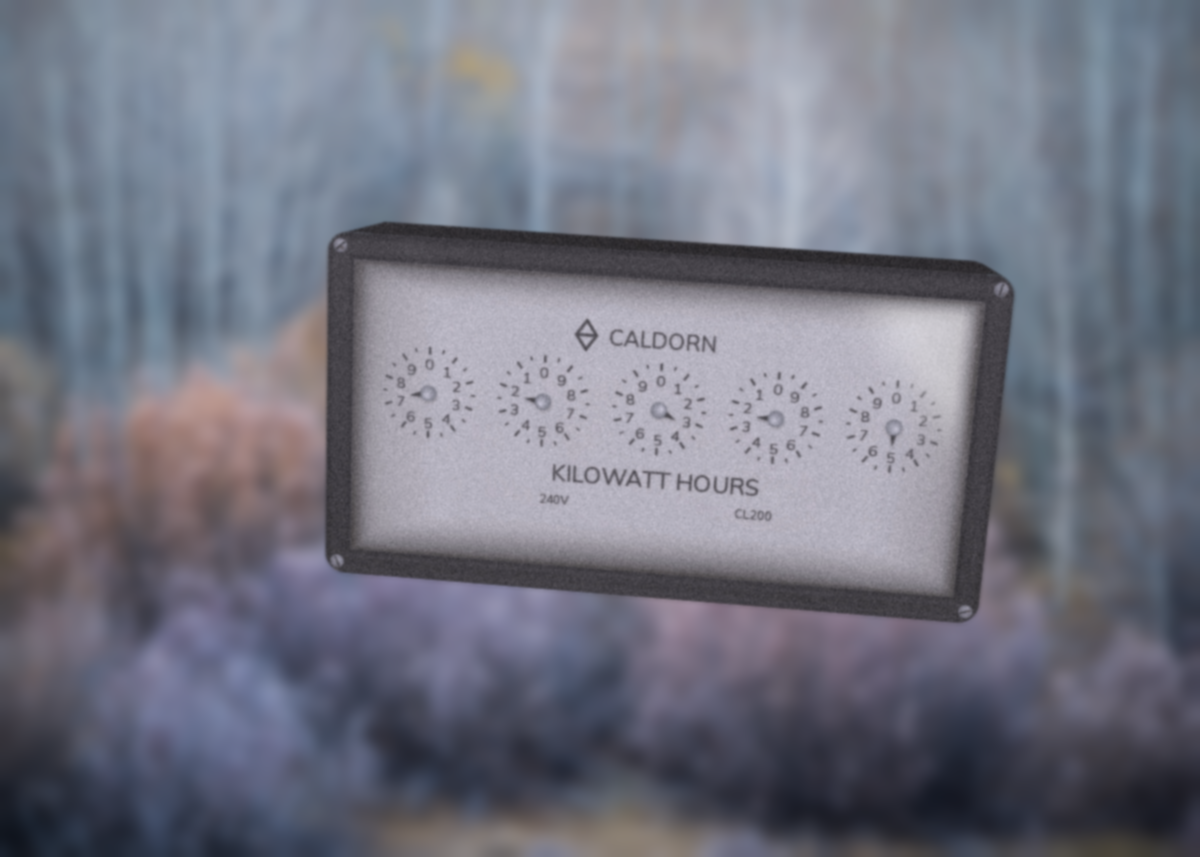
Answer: {"value": 72325, "unit": "kWh"}
